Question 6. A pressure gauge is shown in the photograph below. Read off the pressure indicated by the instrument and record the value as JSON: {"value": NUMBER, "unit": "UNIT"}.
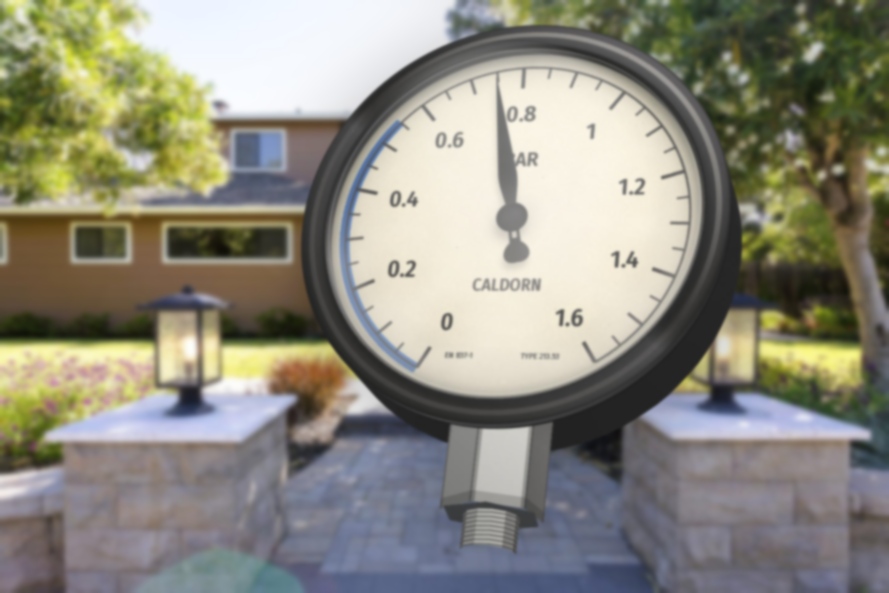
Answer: {"value": 0.75, "unit": "bar"}
